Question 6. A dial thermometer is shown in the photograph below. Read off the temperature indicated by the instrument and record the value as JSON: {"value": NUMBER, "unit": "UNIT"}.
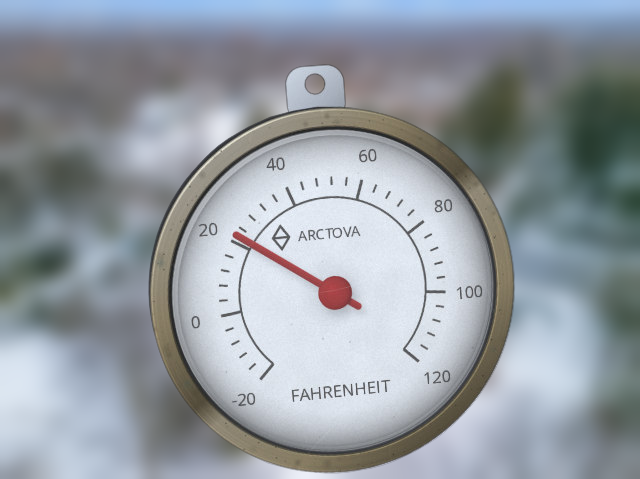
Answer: {"value": 22, "unit": "°F"}
